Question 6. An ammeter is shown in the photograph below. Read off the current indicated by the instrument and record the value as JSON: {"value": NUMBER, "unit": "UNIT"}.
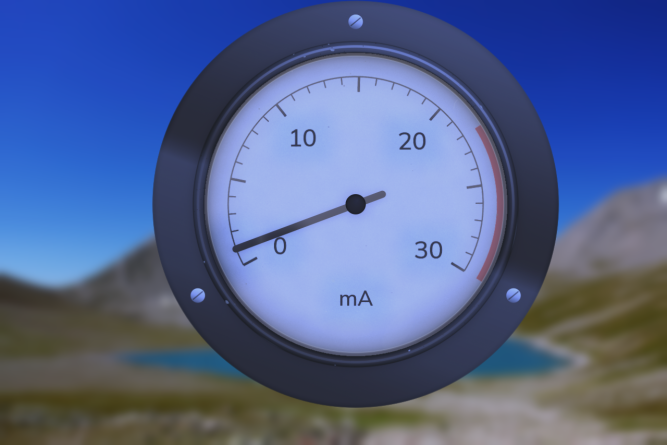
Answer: {"value": 1, "unit": "mA"}
